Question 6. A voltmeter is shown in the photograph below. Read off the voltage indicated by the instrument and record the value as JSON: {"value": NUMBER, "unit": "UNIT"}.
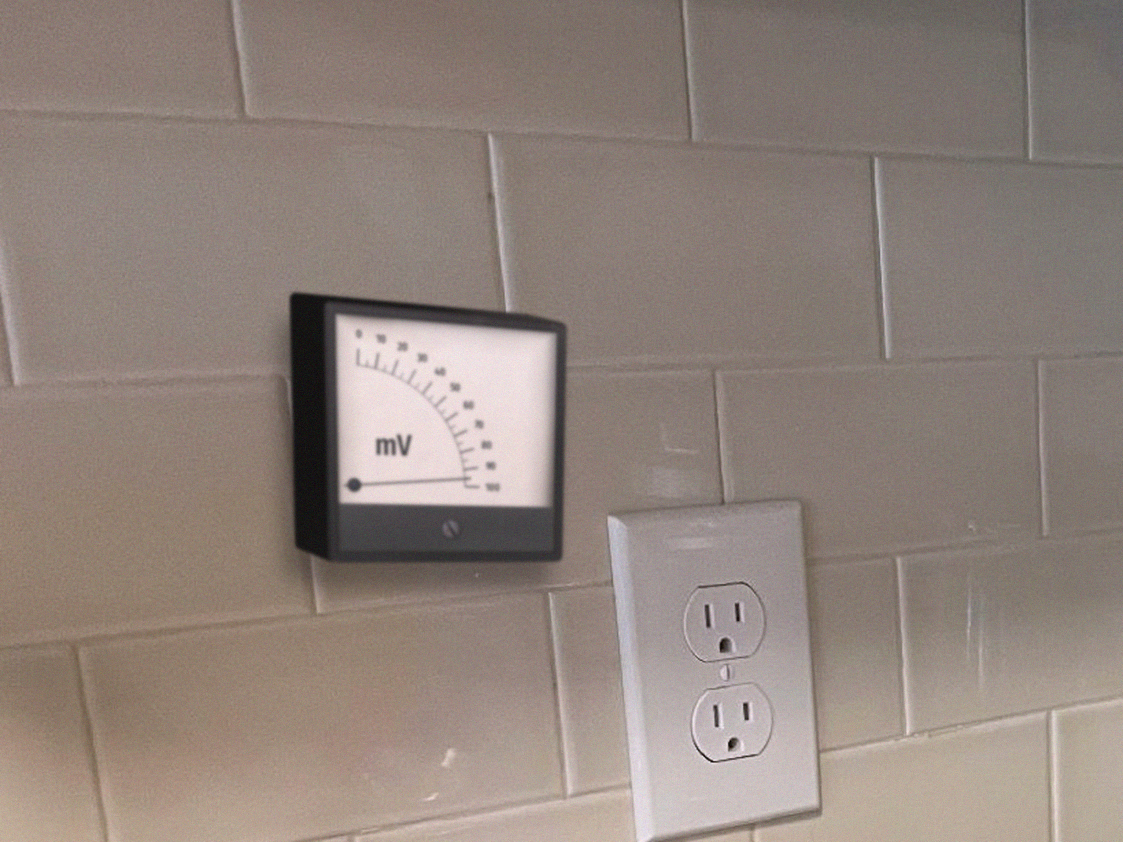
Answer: {"value": 95, "unit": "mV"}
